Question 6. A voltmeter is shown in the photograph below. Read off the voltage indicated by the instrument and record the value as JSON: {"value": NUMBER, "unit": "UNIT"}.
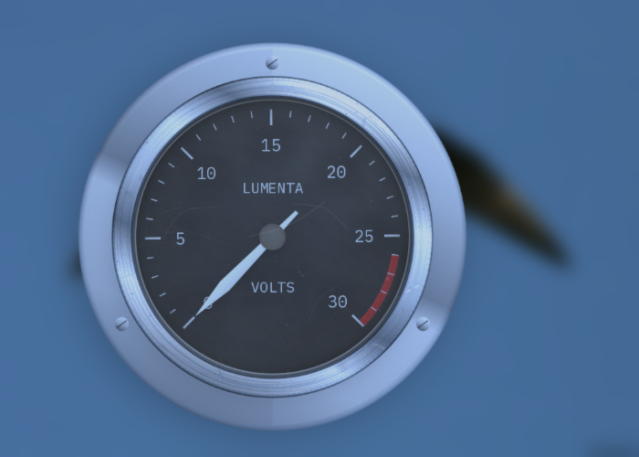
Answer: {"value": 0, "unit": "V"}
